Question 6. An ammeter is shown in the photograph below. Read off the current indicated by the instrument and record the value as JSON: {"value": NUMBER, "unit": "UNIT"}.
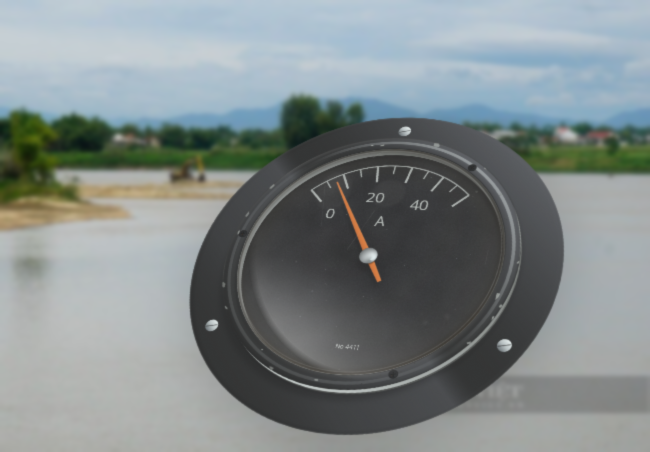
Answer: {"value": 7.5, "unit": "A"}
